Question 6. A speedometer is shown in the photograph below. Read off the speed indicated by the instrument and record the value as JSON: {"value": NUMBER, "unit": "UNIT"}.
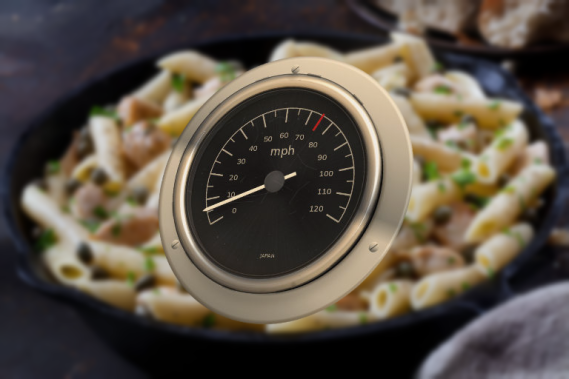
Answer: {"value": 5, "unit": "mph"}
